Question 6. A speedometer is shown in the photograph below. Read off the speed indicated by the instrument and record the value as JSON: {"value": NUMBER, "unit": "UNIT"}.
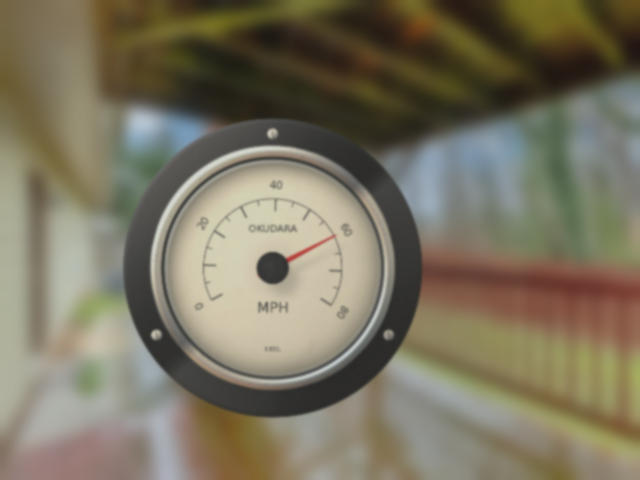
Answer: {"value": 60, "unit": "mph"}
